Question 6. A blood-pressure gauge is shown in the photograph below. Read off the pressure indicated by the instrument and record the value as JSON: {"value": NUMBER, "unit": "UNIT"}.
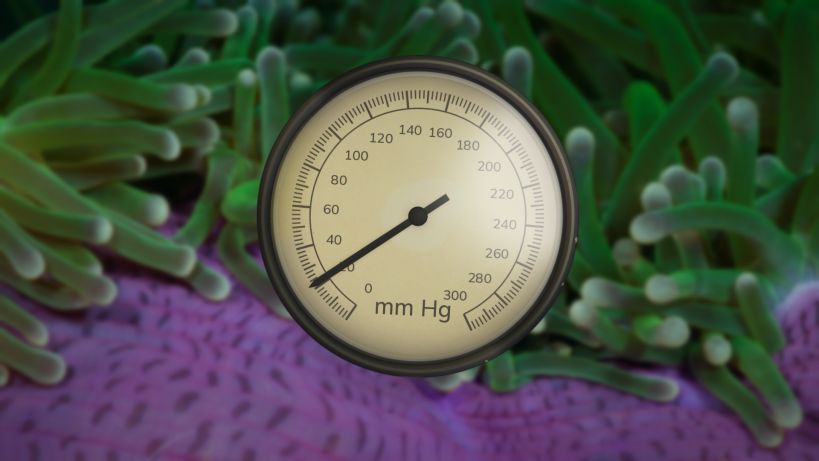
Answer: {"value": 22, "unit": "mmHg"}
